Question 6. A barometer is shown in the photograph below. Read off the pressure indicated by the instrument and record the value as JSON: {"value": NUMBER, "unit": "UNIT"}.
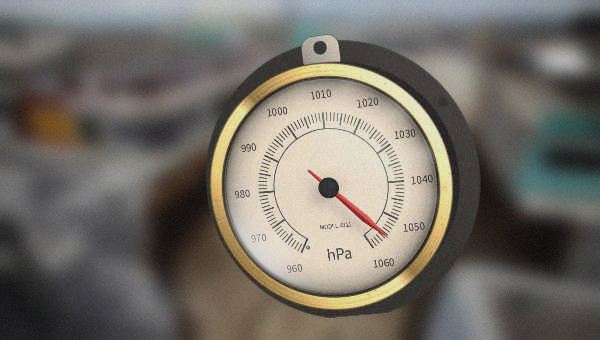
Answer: {"value": 1055, "unit": "hPa"}
